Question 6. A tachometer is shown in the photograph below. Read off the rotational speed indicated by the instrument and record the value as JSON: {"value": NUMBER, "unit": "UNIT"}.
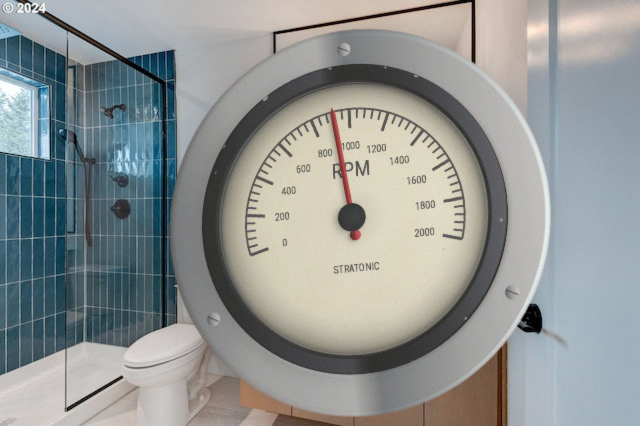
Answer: {"value": 920, "unit": "rpm"}
